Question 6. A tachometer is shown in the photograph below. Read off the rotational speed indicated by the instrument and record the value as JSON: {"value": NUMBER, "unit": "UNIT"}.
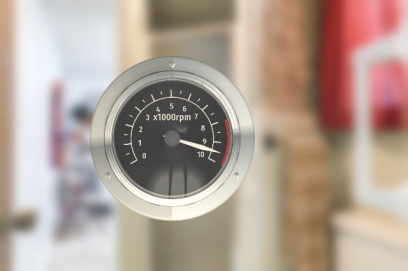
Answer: {"value": 9500, "unit": "rpm"}
